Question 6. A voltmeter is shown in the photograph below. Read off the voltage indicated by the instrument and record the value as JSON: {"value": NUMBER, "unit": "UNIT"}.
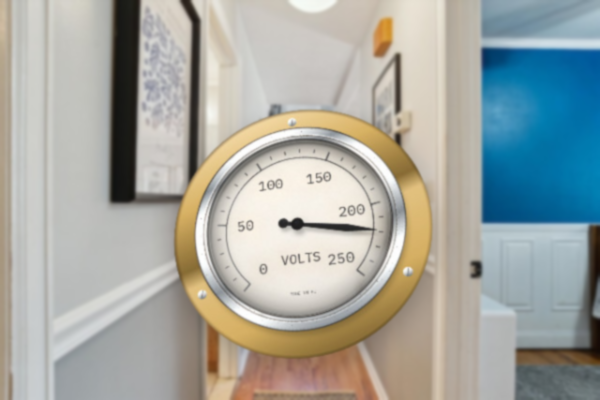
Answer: {"value": 220, "unit": "V"}
